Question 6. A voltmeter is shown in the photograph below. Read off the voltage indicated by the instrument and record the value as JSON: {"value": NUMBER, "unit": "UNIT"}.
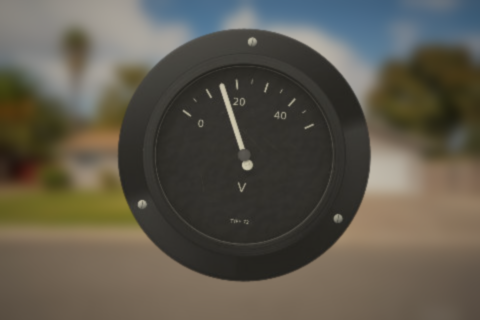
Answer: {"value": 15, "unit": "V"}
